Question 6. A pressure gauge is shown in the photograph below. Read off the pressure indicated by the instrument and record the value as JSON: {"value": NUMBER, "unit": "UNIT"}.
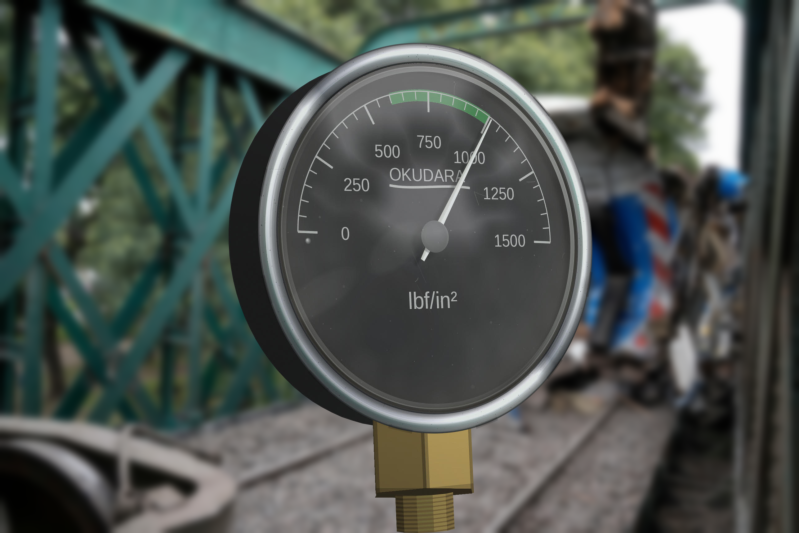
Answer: {"value": 1000, "unit": "psi"}
